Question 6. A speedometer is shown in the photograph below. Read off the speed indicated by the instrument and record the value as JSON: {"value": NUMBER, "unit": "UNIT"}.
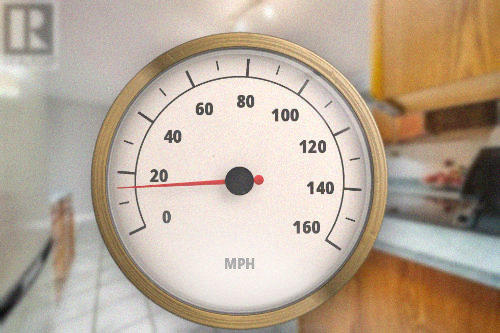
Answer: {"value": 15, "unit": "mph"}
